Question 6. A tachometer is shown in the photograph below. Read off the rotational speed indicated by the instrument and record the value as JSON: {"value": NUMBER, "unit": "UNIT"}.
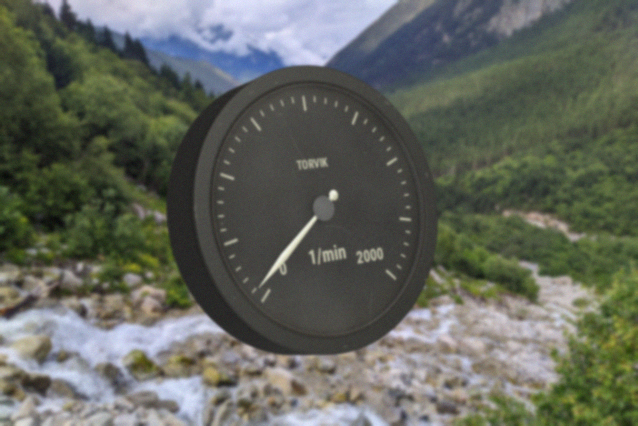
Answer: {"value": 50, "unit": "rpm"}
